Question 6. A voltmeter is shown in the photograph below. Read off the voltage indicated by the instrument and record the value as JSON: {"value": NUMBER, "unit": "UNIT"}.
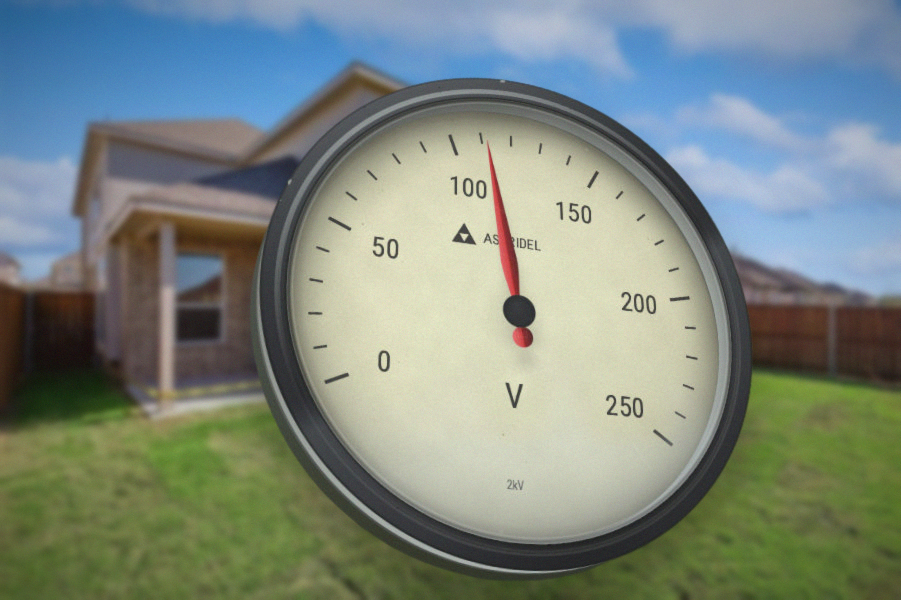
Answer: {"value": 110, "unit": "V"}
